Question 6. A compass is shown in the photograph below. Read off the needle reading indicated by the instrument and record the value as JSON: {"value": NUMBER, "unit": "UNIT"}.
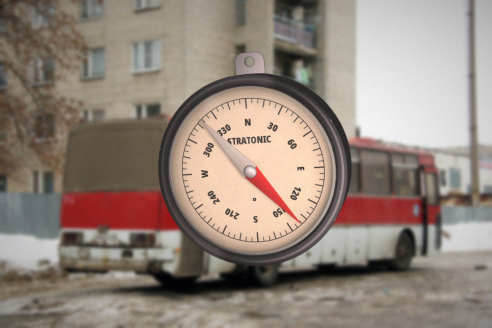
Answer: {"value": 140, "unit": "°"}
